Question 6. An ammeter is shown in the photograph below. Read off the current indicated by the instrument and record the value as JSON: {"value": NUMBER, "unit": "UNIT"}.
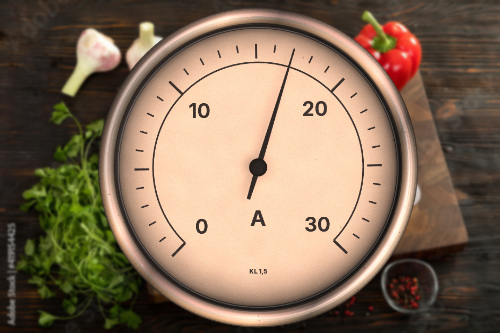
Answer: {"value": 17, "unit": "A"}
